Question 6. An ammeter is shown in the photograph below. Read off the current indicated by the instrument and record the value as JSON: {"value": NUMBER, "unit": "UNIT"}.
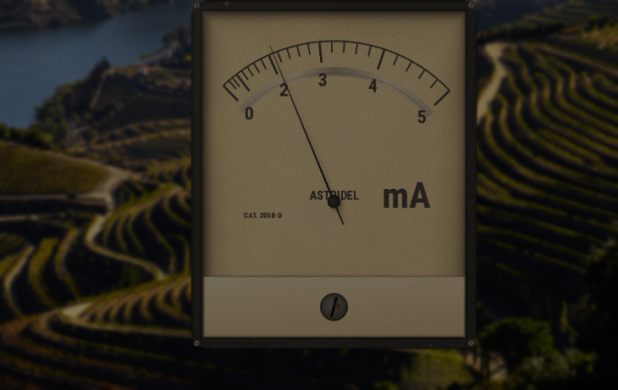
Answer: {"value": 2.1, "unit": "mA"}
